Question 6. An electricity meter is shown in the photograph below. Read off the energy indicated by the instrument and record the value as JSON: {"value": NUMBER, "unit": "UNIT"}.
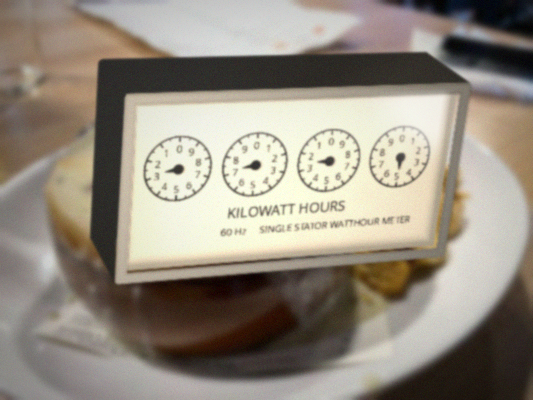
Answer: {"value": 2725, "unit": "kWh"}
